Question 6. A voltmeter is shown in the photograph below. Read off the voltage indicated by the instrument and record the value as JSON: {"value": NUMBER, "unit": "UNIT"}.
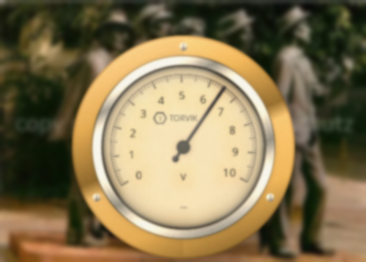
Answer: {"value": 6.5, "unit": "V"}
